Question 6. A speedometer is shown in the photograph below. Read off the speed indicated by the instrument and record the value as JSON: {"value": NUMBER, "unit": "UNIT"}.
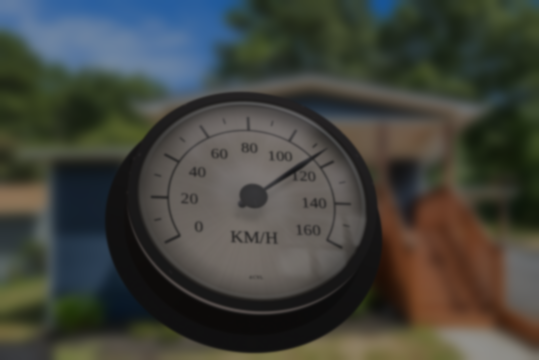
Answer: {"value": 115, "unit": "km/h"}
